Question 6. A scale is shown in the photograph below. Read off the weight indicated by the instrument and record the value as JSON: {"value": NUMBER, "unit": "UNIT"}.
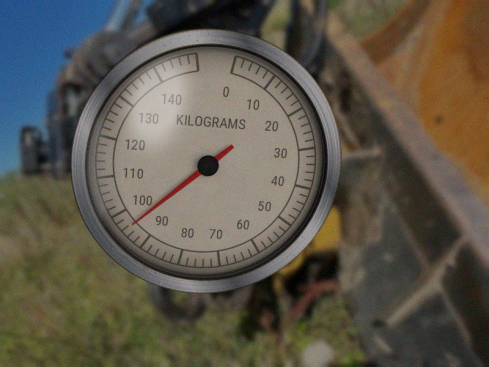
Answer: {"value": 96, "unit": "kg"}
